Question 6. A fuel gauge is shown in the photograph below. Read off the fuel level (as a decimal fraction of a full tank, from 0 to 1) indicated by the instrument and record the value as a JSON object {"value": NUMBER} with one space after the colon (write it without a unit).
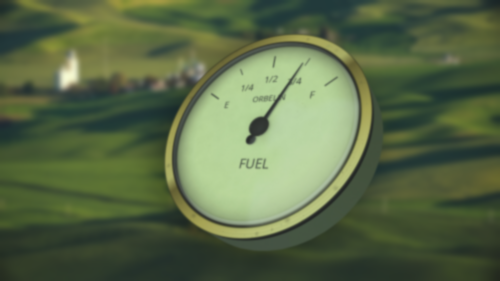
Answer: {"value": 0.75}
